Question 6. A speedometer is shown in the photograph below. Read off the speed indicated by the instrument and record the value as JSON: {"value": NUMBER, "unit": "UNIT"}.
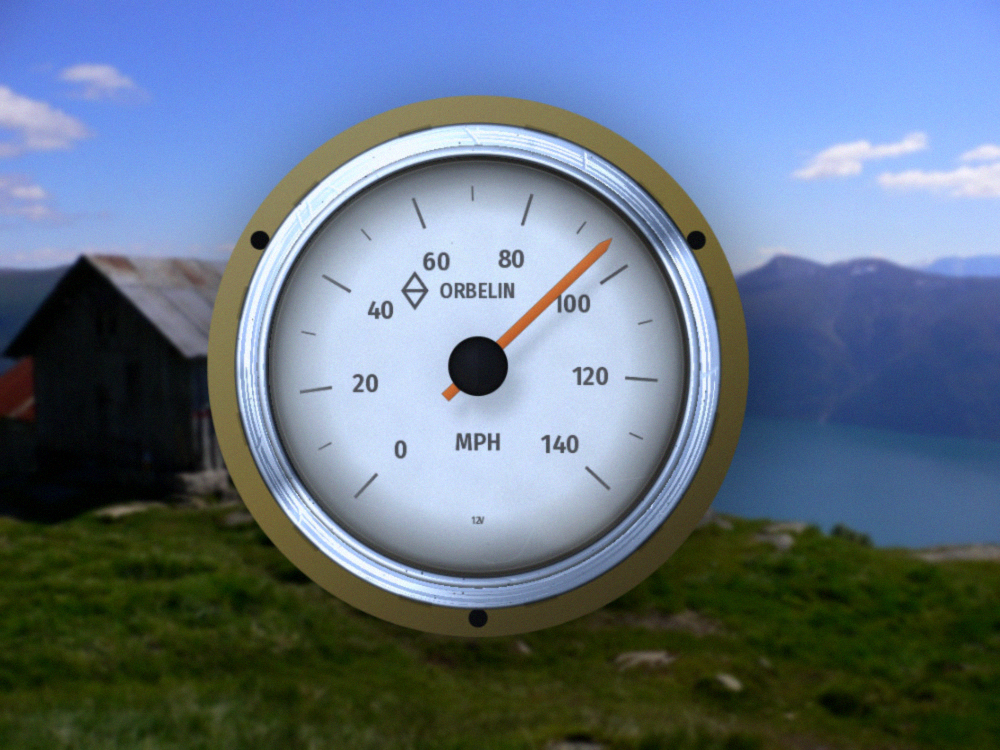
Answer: {"value": 95, "unit": "mph"}
